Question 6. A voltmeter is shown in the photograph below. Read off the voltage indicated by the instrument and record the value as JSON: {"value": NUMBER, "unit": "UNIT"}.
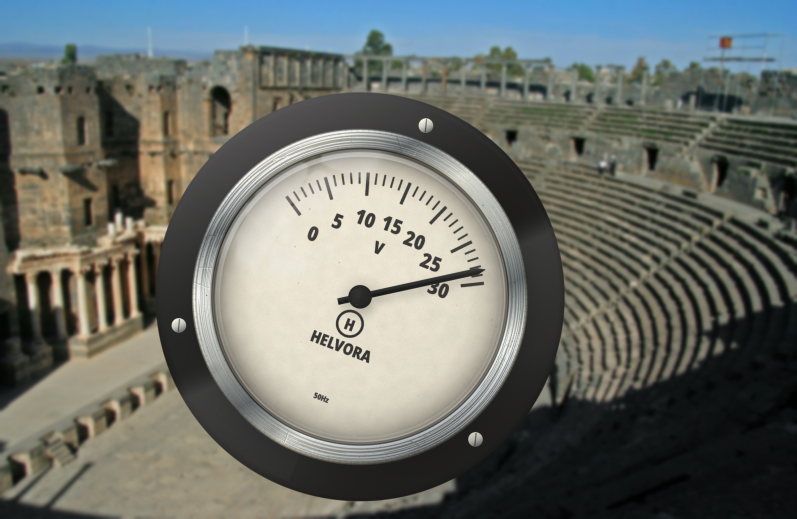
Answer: {"value": 28.5, "unit": "V"}
